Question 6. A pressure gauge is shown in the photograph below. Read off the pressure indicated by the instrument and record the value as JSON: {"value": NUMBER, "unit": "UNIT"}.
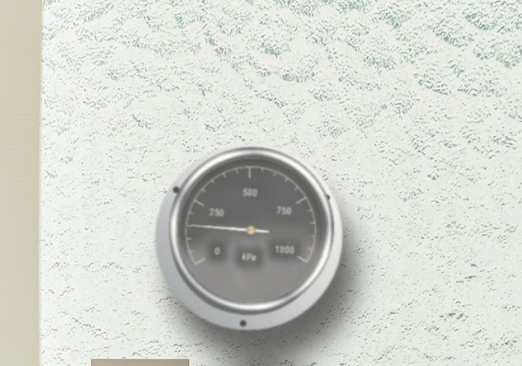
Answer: {"value": 150, "unit": "kPa"}
